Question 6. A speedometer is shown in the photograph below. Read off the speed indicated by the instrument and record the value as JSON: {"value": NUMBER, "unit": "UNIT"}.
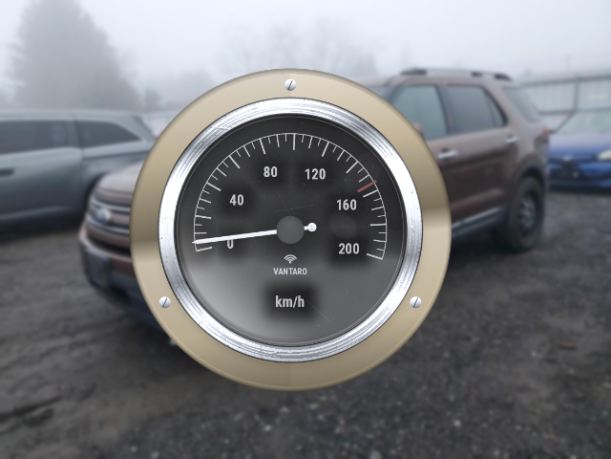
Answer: {"value": 5, "unit": "km/h"}
